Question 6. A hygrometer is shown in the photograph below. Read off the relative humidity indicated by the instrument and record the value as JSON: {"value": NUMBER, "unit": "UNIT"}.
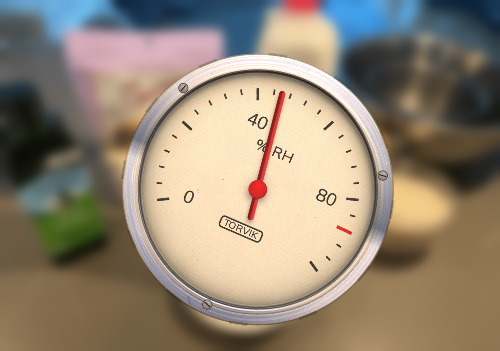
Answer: {"value": 46, "unit": "%"}
